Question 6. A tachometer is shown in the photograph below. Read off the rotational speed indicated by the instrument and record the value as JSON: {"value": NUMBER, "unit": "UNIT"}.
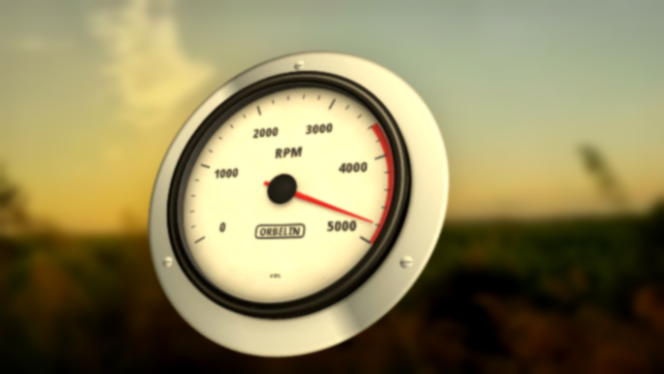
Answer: {"value": 4800, "unit": "rpm"}
